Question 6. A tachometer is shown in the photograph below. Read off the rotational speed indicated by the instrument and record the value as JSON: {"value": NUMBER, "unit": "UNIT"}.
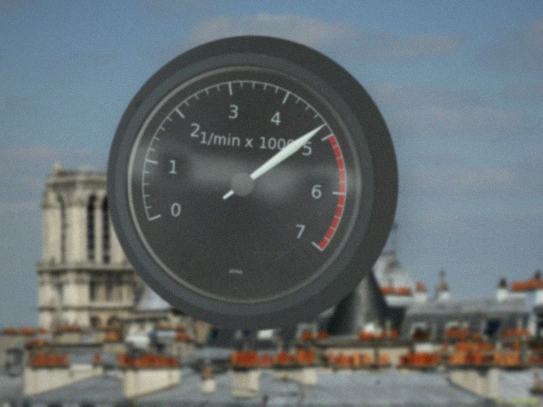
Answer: {"value": 4800, "unit": "rpm"}
